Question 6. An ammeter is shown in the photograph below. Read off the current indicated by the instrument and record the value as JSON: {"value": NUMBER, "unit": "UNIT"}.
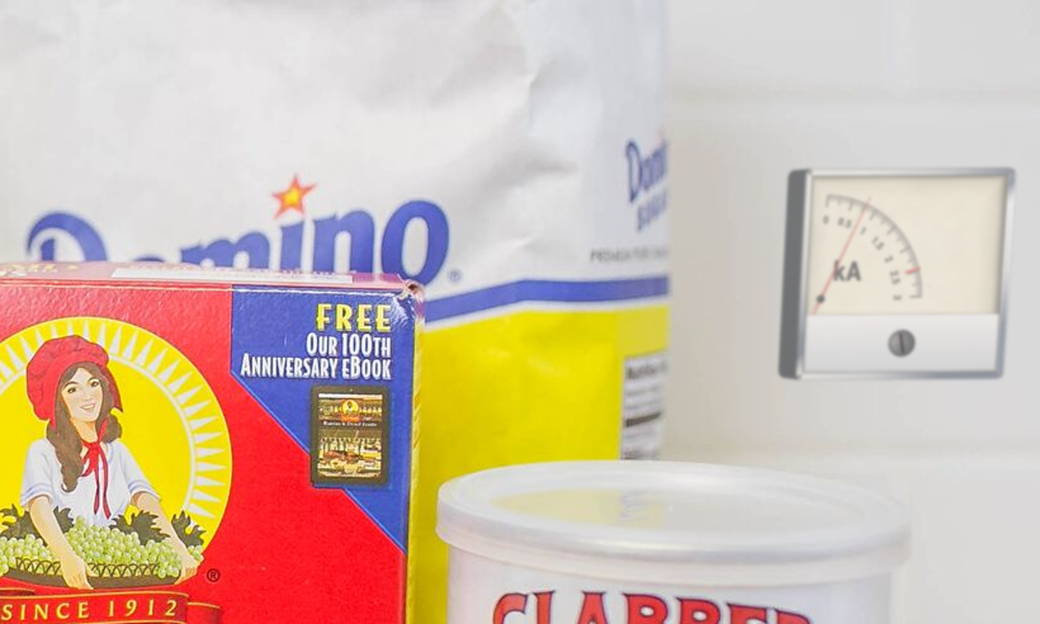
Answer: {"value": 0.75, "unit": "kA"}
